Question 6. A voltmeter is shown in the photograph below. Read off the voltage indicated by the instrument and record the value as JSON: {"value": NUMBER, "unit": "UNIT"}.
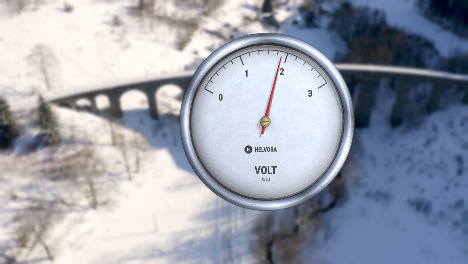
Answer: {"value": 1.9, "unit": "V"}
